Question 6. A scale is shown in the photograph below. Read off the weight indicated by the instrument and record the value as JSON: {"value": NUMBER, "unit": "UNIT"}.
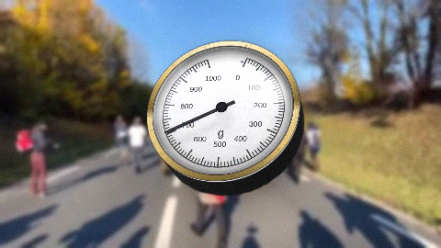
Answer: {"value": 700, "unit": "g"}
